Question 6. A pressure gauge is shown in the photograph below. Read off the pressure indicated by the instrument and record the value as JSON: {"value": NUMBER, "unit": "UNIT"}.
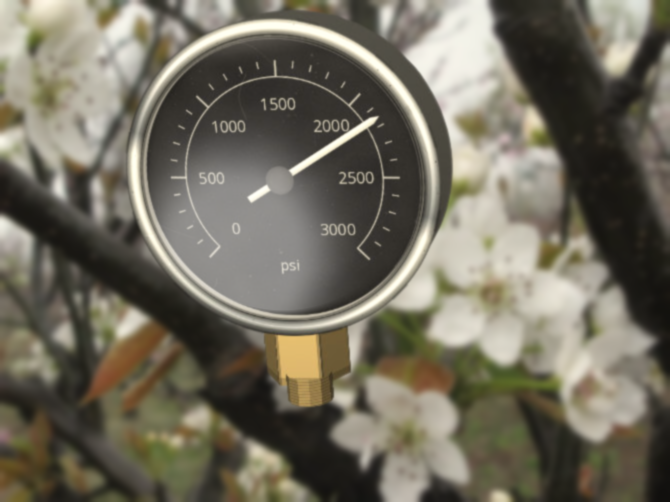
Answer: {"value": 2150, "unit": "psi"}
